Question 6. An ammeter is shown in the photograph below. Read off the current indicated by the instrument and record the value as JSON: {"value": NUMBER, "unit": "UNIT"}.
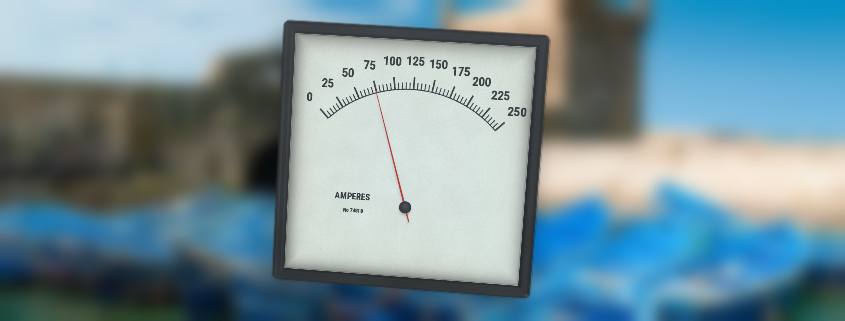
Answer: {"value": 75, "unit": "A"}
